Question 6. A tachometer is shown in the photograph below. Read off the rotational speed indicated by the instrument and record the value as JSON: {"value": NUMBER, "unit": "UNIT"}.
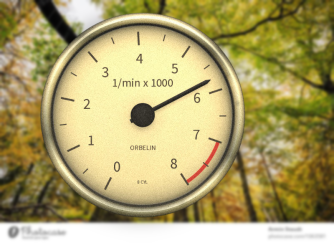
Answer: {"value": 5750, "unit": "rpm"}
